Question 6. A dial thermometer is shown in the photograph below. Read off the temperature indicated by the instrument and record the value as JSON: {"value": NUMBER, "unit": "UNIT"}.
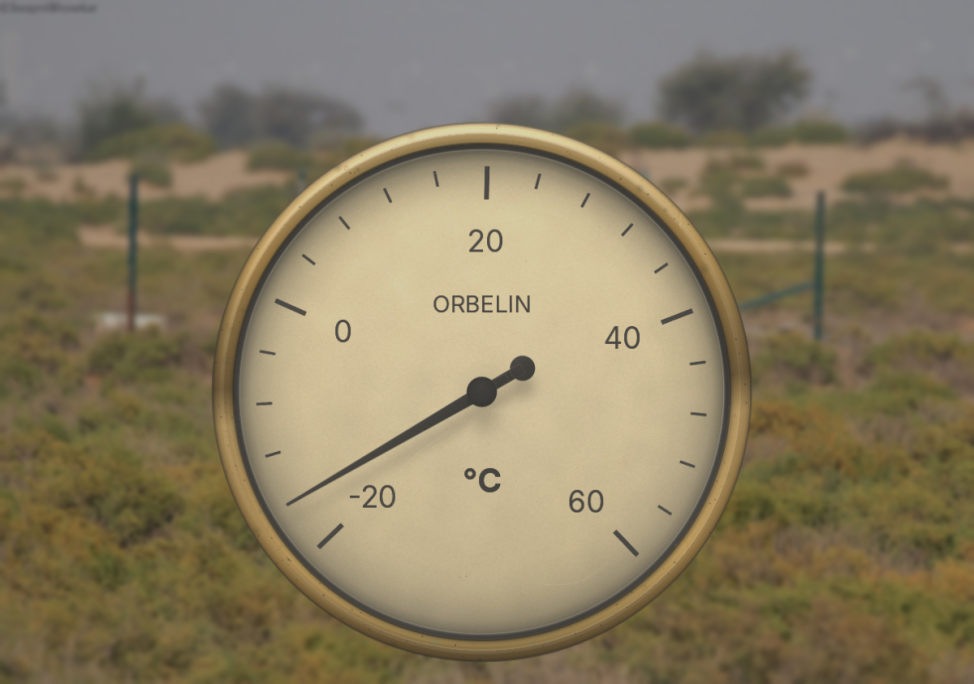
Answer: {"value": -16, "unit": "°C"}
